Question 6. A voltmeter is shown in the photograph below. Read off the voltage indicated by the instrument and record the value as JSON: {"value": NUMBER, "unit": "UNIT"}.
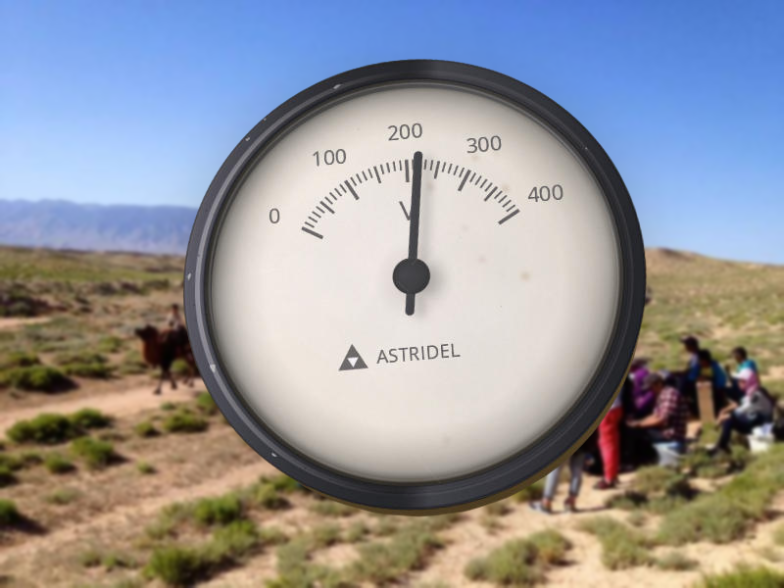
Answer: {"value": 220, "unit": "V"}
